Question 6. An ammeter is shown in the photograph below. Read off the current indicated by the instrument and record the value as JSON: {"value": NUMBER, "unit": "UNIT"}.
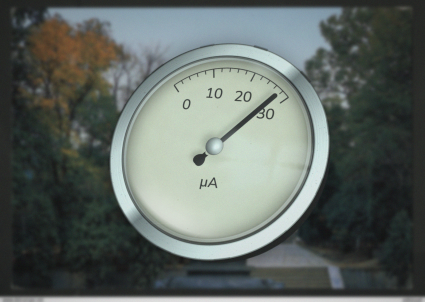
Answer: {"value": 28, "unit": "µA"}
